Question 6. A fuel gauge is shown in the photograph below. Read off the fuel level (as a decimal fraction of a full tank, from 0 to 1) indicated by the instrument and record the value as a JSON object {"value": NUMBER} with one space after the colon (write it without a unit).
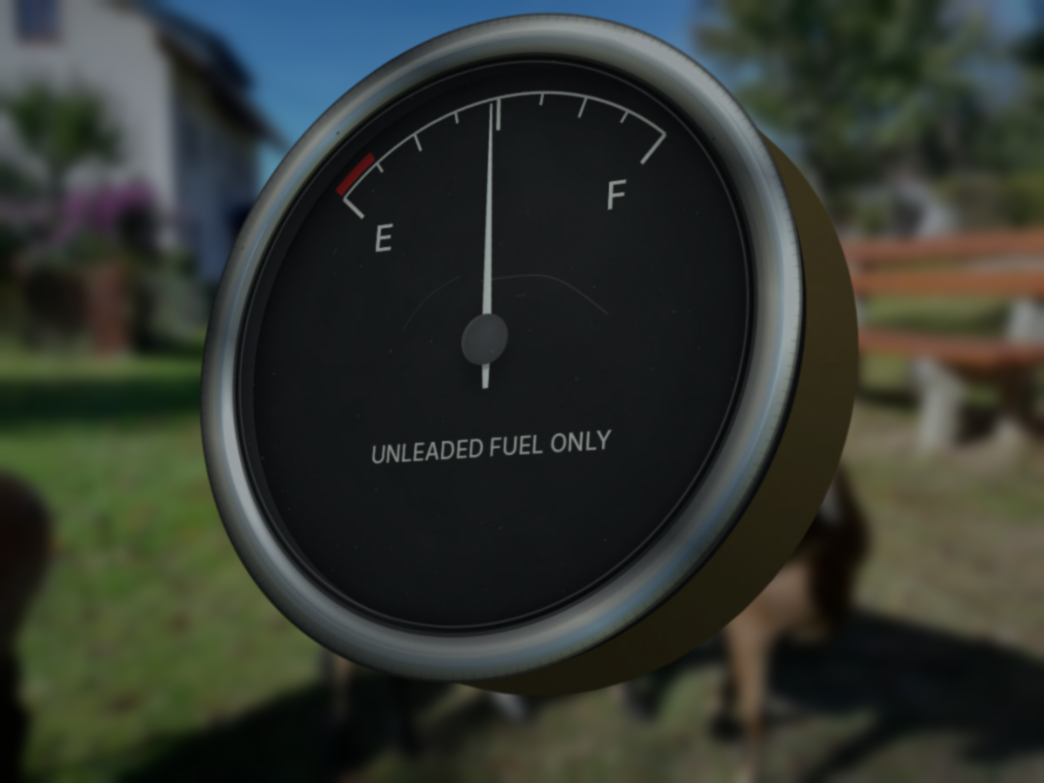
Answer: {"value": 0.5}
